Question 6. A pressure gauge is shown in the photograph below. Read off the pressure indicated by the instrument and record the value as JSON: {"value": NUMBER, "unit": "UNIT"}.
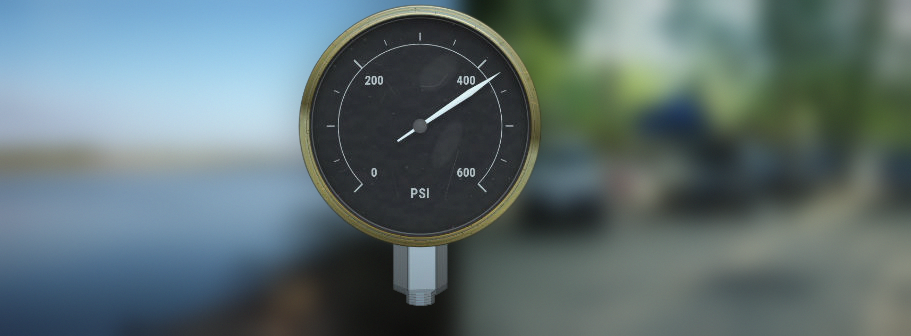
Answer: {"value": 425, "unit": "psi"}
